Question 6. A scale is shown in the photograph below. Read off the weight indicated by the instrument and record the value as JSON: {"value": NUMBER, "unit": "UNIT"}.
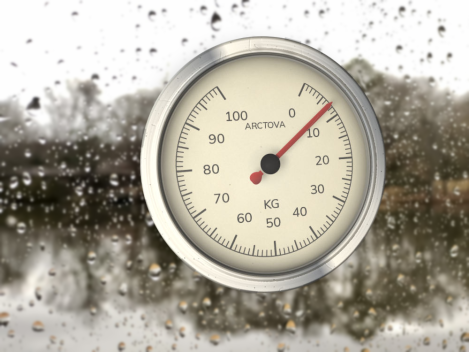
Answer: {"value": 7, "unit": "kg"}
